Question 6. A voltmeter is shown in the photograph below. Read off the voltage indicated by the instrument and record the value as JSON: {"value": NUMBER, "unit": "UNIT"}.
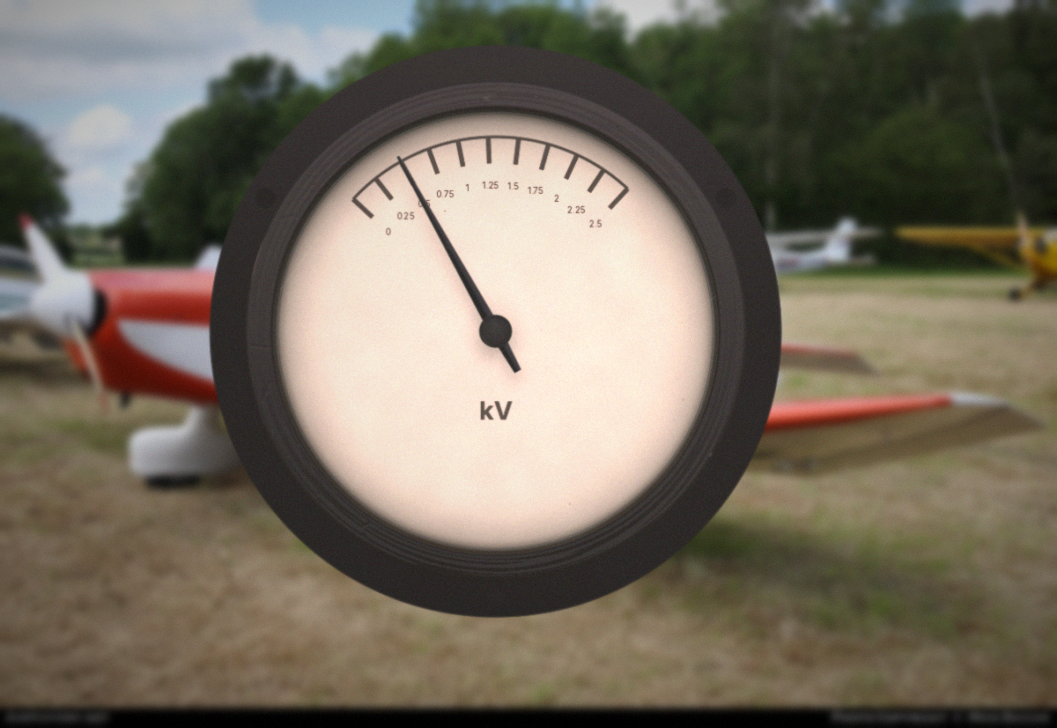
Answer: {"value": 0.5, "unit": "kV"}
